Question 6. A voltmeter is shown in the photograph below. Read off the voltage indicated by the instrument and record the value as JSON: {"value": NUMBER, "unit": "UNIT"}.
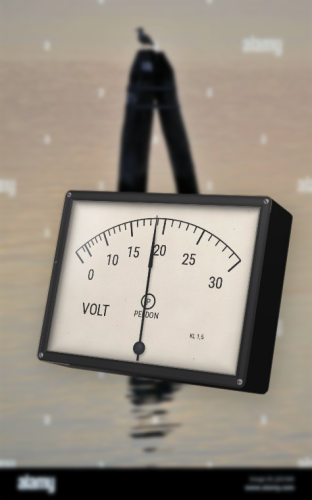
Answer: {"value": 19, "unit": "V"}
